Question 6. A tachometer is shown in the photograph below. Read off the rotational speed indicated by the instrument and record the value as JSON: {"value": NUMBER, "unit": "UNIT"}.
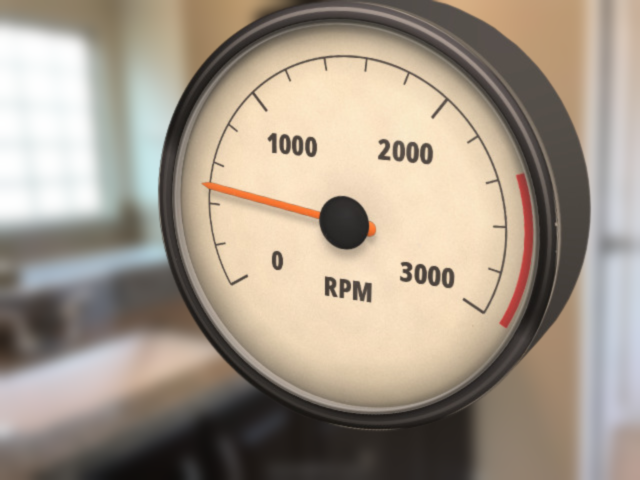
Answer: {"value": 500, "unit": "rpm"}
